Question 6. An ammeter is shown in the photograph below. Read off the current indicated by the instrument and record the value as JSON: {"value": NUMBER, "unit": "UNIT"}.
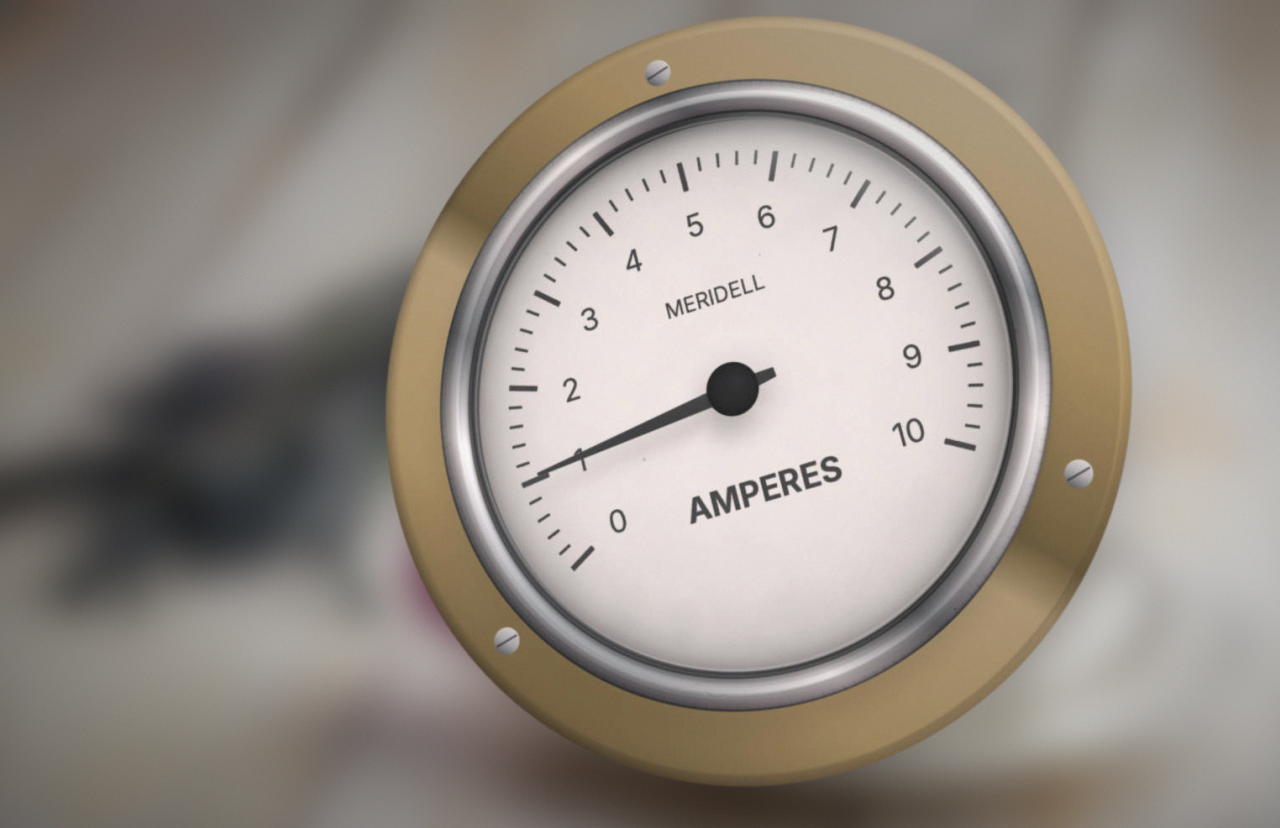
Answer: {"value": 1, "unit": "A"}
